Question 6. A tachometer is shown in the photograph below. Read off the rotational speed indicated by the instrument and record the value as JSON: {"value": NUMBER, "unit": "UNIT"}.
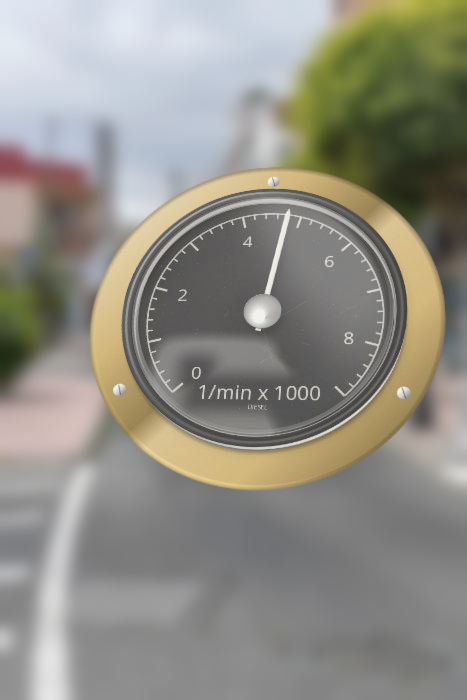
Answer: {"value": 4800, "unit": "rpm"}
